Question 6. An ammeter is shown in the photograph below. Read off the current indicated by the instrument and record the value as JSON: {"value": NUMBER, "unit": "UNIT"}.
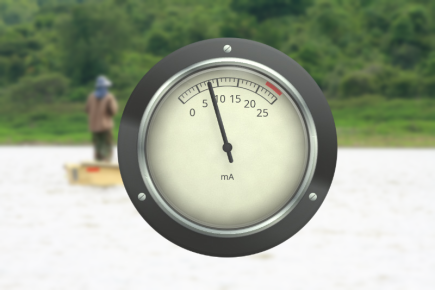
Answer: {"value": 8, "unit": "mA"}
